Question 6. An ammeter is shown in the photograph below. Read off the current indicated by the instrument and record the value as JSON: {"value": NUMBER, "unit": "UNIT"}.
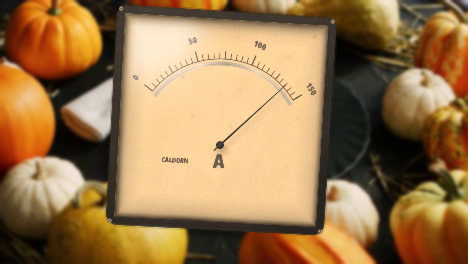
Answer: {"value": 135, "unit": "A"}
